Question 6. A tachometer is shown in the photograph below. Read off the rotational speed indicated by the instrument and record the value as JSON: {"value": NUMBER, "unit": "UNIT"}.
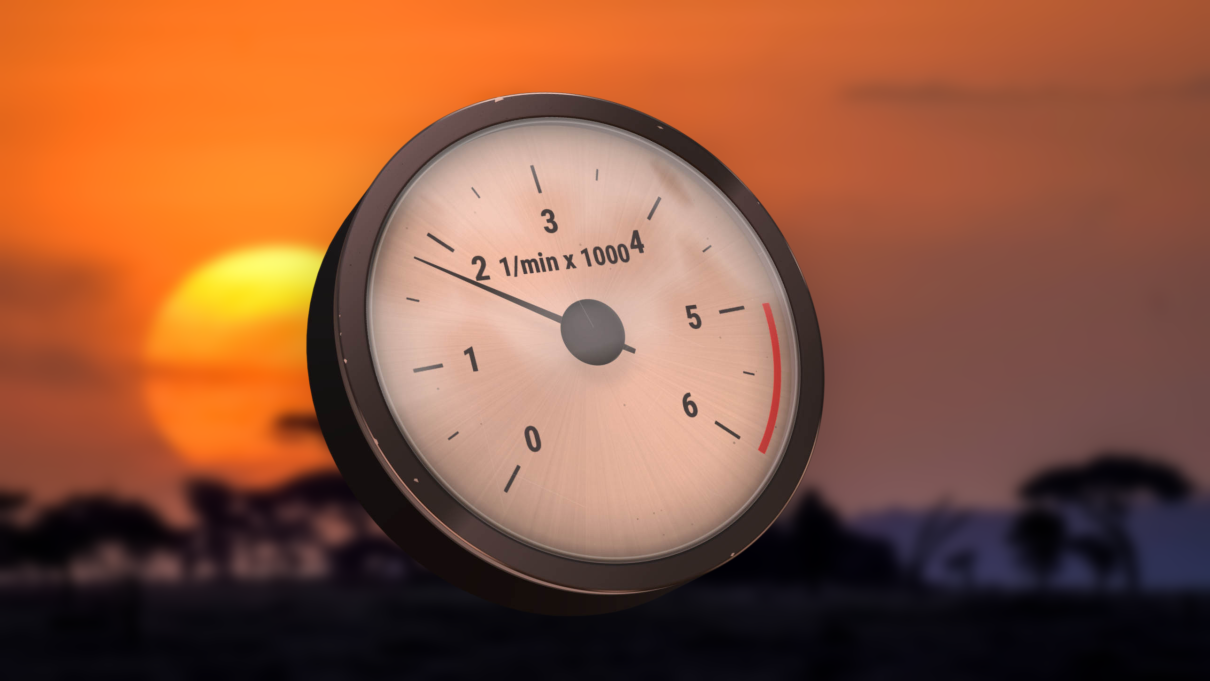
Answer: {"value": 1750, "unit": "rpm"}
